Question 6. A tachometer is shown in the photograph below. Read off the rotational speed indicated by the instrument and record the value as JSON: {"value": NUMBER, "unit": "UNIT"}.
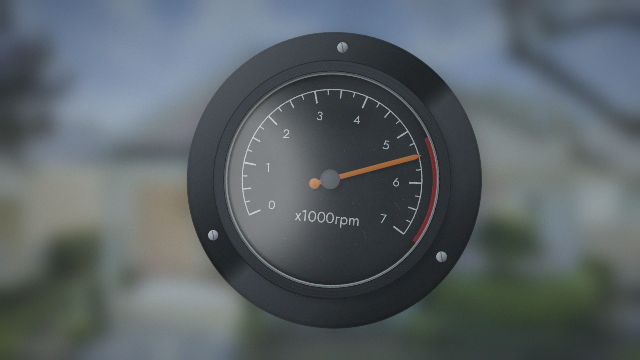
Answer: {"value": 5500, "unit": "rpm"}
